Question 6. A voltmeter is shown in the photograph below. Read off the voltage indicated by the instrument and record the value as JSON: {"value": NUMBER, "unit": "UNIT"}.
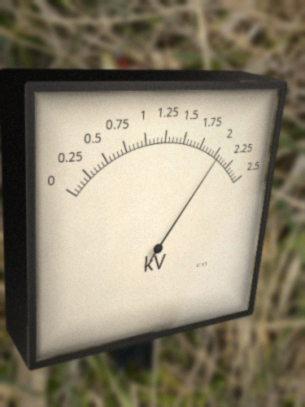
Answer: {"value": 2, "unit": "kV"}
